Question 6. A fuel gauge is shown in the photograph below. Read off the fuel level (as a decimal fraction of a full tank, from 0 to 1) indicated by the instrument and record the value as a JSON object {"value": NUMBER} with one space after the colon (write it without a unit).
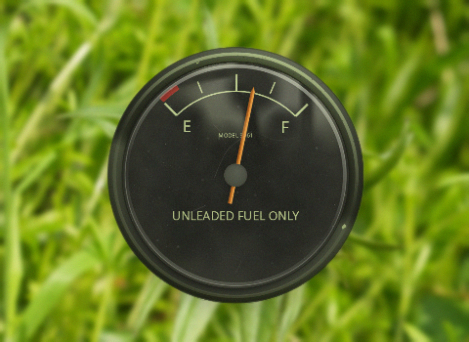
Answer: {"value": 0.625}
